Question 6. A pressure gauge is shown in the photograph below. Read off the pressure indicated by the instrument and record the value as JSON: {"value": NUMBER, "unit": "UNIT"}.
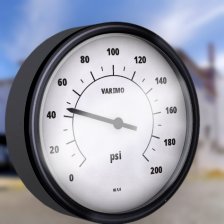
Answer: {"value": 45, "unit": "psi"}
